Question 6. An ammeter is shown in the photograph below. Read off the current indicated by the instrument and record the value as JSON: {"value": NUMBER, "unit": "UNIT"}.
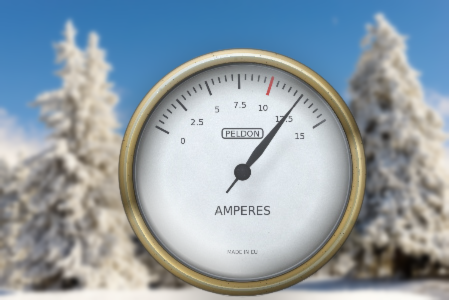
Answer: {"value": 12.5, "unit": "A"}
